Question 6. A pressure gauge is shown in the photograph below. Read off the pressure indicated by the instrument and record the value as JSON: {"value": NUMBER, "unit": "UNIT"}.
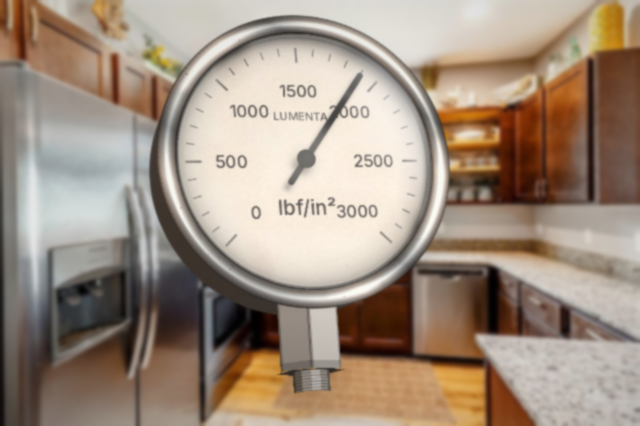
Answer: {"value": 1900, "unit": "psi"}
